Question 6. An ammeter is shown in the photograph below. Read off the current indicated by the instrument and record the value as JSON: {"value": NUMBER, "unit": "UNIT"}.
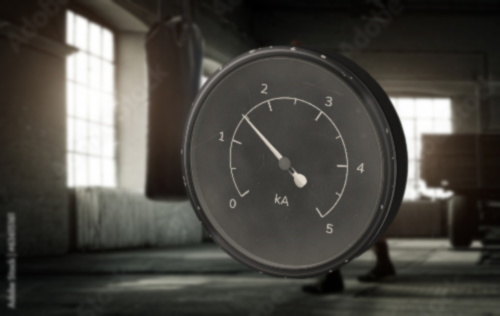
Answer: {"value": 1.5, "unit": "kA"}
